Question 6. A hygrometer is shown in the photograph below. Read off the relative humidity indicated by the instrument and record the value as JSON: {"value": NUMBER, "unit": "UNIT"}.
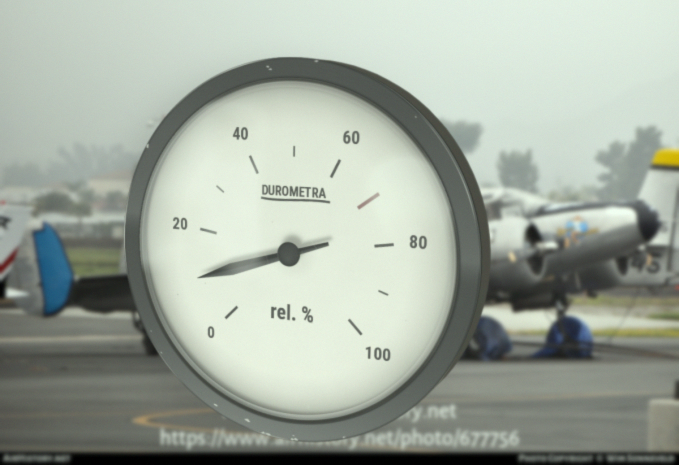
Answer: {"value": 10, "unit": "%"}
